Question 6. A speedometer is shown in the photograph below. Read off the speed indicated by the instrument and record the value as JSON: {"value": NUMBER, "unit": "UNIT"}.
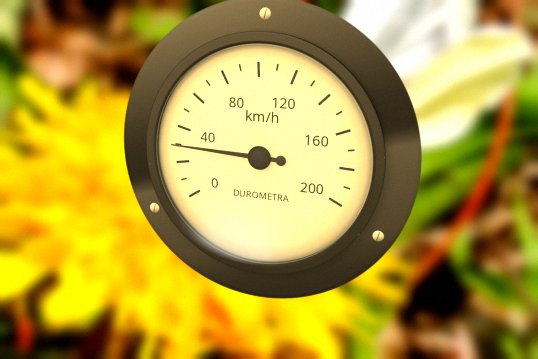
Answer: {"value": 30, "unit": "km/h"}
